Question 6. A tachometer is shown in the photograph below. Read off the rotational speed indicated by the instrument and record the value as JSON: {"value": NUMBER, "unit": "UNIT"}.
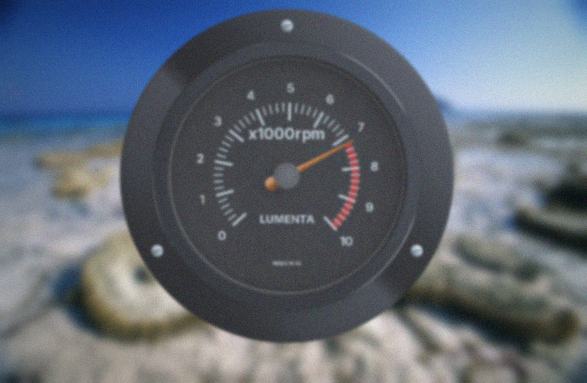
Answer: {"value": 7200, "unit": "rpm"}
